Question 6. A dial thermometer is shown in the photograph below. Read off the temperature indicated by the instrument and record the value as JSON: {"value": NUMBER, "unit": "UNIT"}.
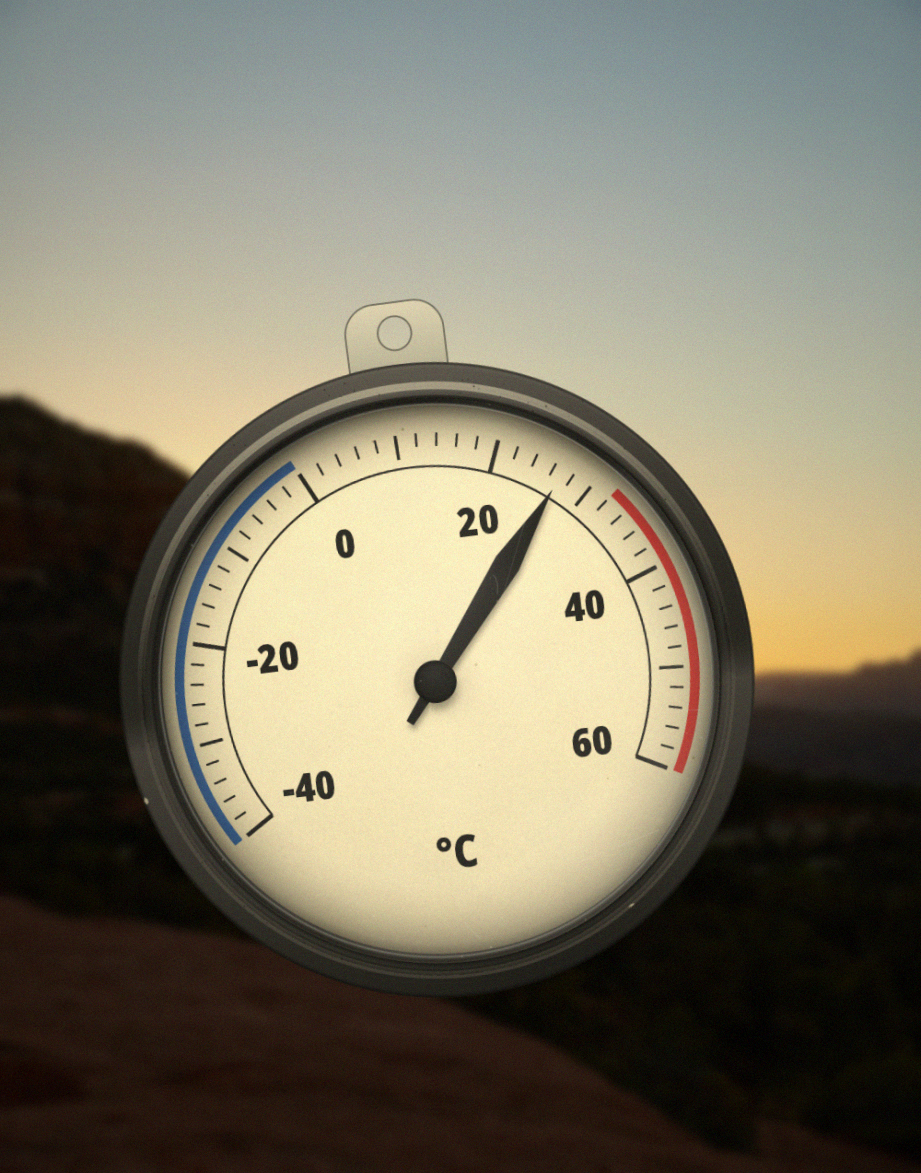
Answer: {"value": 27, "unit": "°C"}
